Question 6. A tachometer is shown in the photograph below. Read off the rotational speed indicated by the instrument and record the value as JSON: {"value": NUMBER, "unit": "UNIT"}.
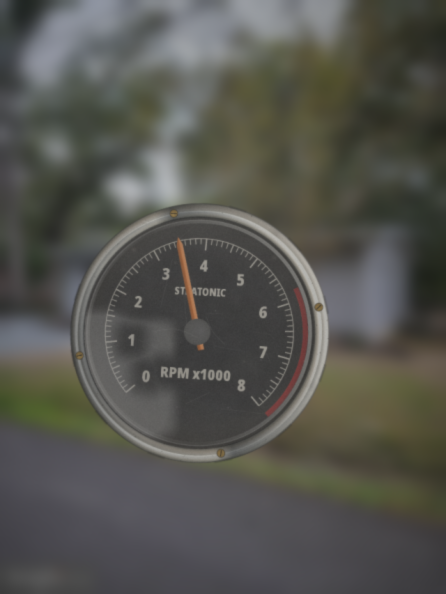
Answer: {"value": 3500, "unit": "rpm"}
